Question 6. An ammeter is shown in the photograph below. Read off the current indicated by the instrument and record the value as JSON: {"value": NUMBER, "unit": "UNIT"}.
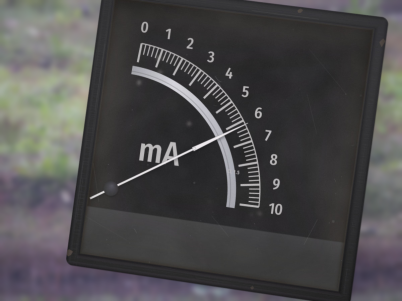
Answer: {"value": 6.2, "unit": "mA"}
